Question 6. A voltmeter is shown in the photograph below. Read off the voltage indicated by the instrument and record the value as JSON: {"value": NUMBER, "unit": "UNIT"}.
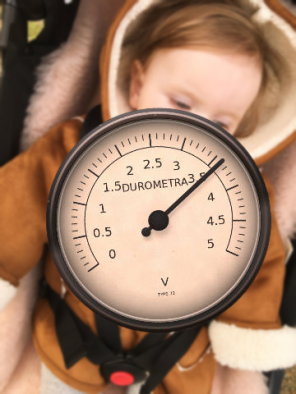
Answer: {"value": 3.6, "unit": "V"}
